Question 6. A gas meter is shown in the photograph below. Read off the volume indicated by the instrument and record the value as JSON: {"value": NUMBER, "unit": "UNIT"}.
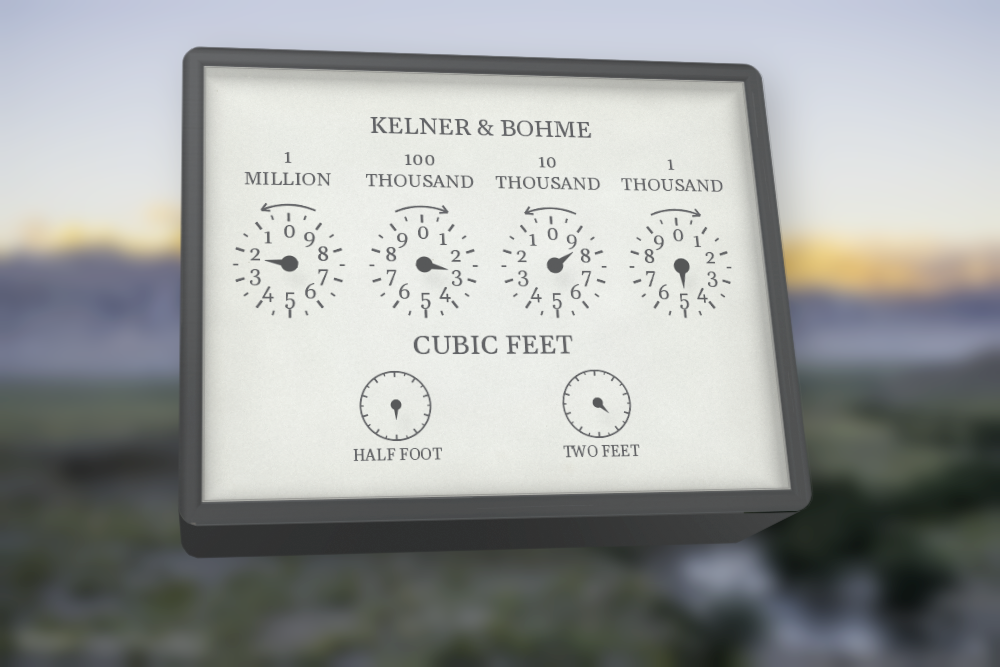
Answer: {"value": 228500, "unit": "ft³"}
